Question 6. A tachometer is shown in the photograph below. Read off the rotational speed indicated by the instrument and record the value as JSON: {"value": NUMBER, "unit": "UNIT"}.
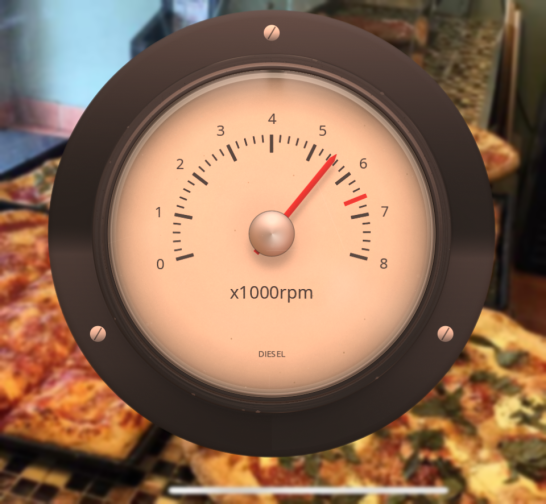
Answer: {"value": 5500, "unit": "rpm"}
